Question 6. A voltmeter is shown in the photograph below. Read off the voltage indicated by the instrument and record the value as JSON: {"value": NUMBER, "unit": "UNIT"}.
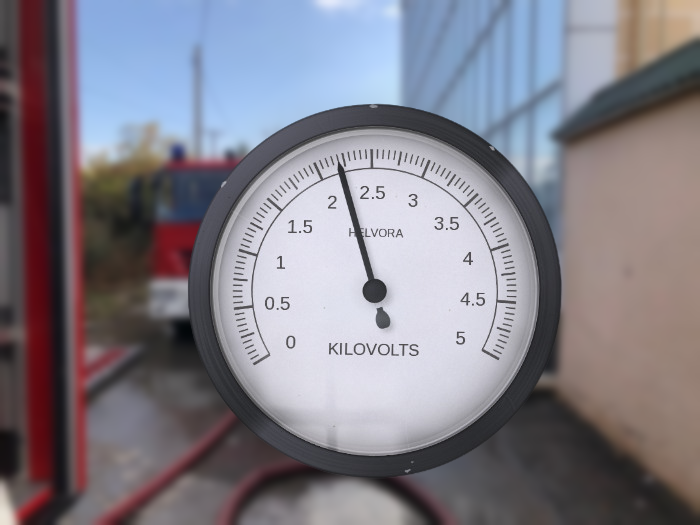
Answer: {"value": 2.2, "unit": "kV"}
